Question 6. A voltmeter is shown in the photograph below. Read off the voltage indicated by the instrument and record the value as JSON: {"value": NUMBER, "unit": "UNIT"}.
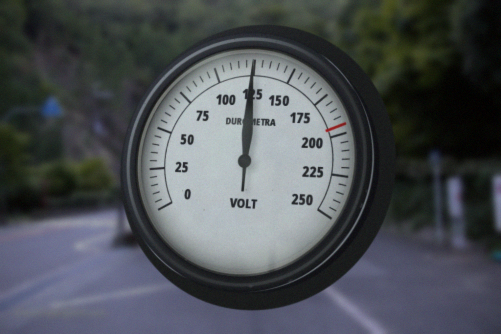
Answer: {"value": 125, "unit": "V"}
